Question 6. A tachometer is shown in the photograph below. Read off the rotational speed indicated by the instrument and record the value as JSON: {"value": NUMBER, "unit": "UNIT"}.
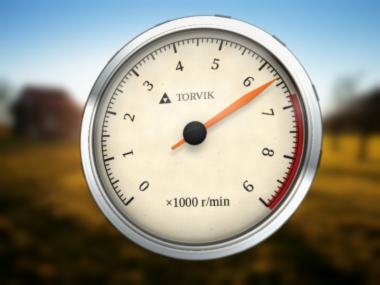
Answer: {"value": 6400, "unit": "rpm"}
